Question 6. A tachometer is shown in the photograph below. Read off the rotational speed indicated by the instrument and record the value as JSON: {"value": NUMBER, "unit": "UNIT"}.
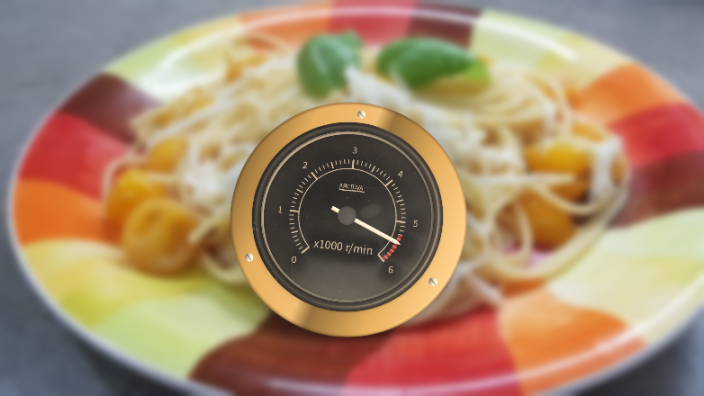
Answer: {"value": 5500, "unit": "rpm"}
